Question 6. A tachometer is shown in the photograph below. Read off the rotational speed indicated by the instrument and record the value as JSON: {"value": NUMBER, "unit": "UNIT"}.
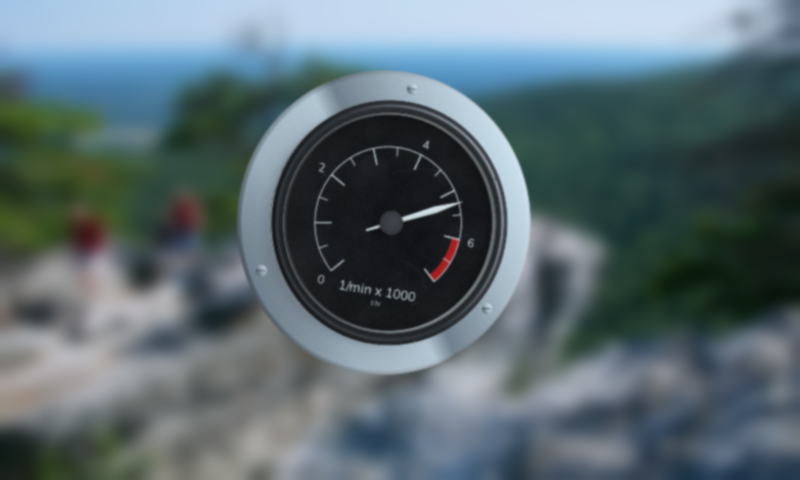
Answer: {"value": 5250, "unit": "rpm"}
